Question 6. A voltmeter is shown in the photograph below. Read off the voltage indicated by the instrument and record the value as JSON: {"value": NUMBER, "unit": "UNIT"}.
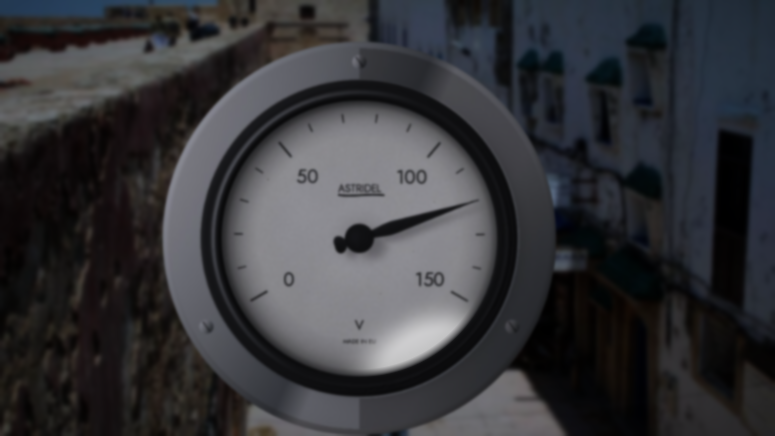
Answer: {"value": 120, "unit": "V"}
